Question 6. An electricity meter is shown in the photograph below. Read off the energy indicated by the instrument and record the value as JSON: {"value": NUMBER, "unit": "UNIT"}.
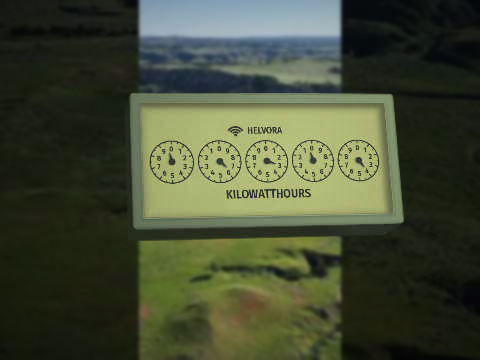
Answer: {"value": 96304, "unit": "kWh"}
